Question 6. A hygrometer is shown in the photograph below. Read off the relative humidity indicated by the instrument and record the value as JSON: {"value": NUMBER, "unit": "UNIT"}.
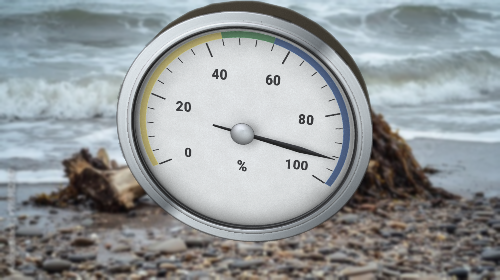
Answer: {"value": 92, "unit": "%"}
